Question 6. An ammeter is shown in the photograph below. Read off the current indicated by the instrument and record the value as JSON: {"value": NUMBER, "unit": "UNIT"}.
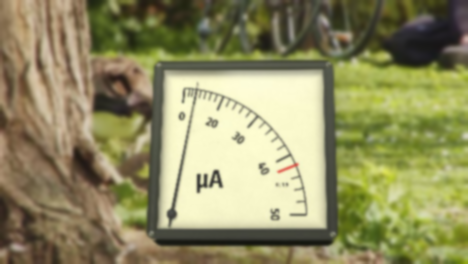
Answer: {"value": 10, "unit": "µA"}
